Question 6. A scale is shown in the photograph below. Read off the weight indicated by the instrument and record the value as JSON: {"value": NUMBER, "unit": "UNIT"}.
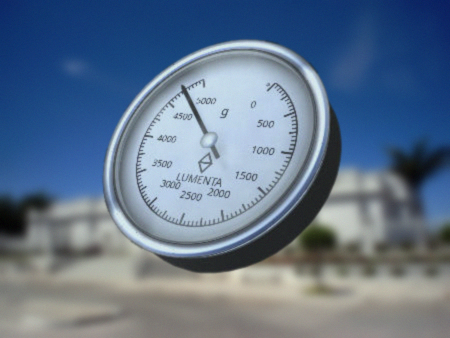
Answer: {"value": 4750, "unit": "g"}
